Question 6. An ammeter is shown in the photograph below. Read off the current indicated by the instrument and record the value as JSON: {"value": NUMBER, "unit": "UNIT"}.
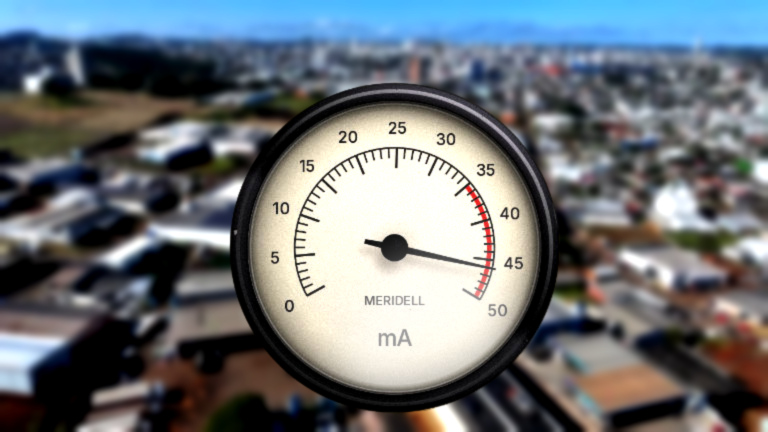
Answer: {"value": 46, "unit": "mA"}
